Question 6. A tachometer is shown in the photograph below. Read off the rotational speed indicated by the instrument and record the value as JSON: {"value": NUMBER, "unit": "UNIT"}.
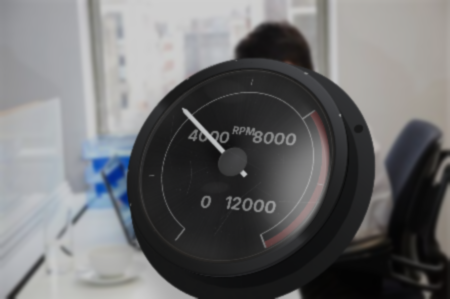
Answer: {"value": 4000, "unit": "rpm"}
